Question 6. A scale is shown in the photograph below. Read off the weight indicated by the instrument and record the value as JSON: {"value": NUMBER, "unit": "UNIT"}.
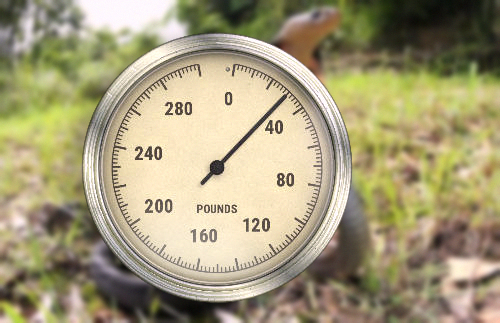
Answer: {"value": 30, "unit": "lb"}
